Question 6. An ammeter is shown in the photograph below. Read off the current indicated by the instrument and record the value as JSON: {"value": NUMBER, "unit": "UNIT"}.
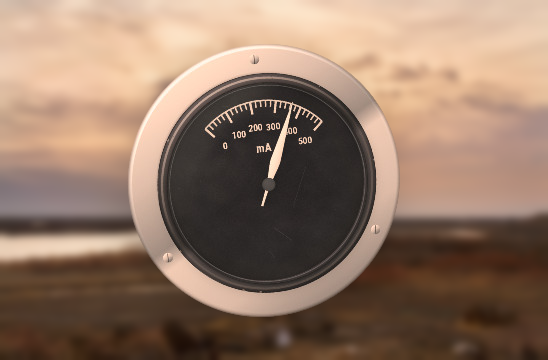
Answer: {"value": 360, "unit": "mA"}
